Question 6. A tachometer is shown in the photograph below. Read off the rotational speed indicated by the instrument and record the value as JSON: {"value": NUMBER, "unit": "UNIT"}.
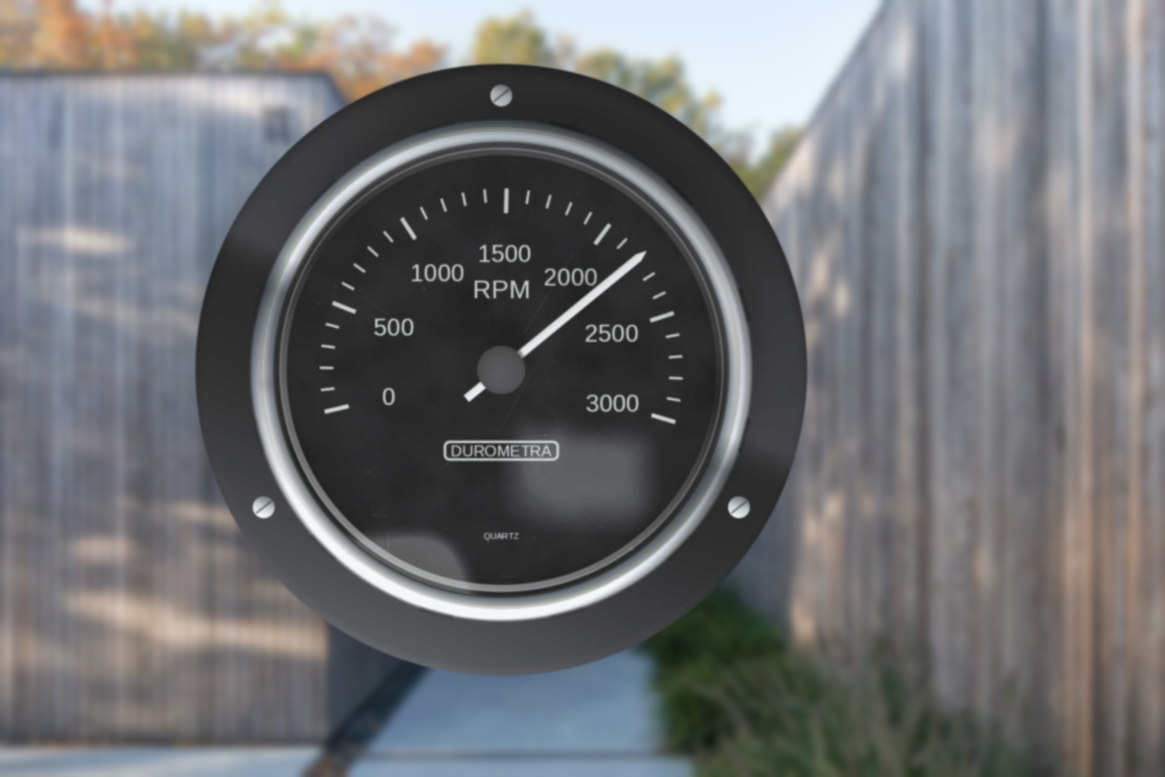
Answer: {"value": 2200, "unit": "rpm"}
